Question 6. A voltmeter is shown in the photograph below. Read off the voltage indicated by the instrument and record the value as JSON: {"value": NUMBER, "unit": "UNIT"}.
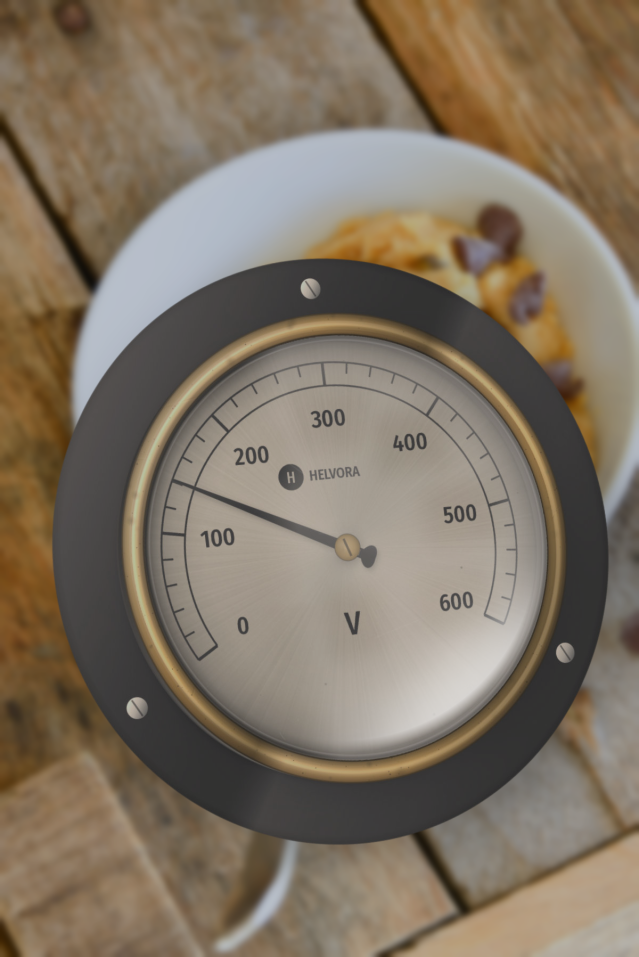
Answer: {"value": 140, "unit": "V"}
